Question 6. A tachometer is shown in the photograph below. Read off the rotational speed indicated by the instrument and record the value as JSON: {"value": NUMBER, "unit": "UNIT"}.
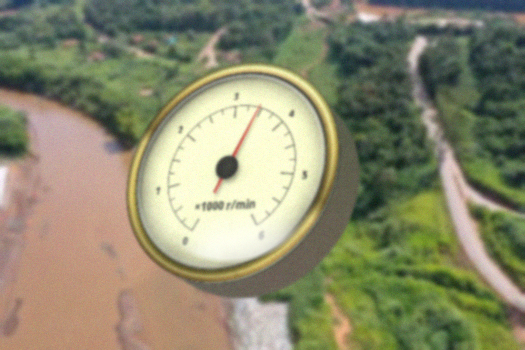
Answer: {"value": 3500, "unit": "rpm"}
